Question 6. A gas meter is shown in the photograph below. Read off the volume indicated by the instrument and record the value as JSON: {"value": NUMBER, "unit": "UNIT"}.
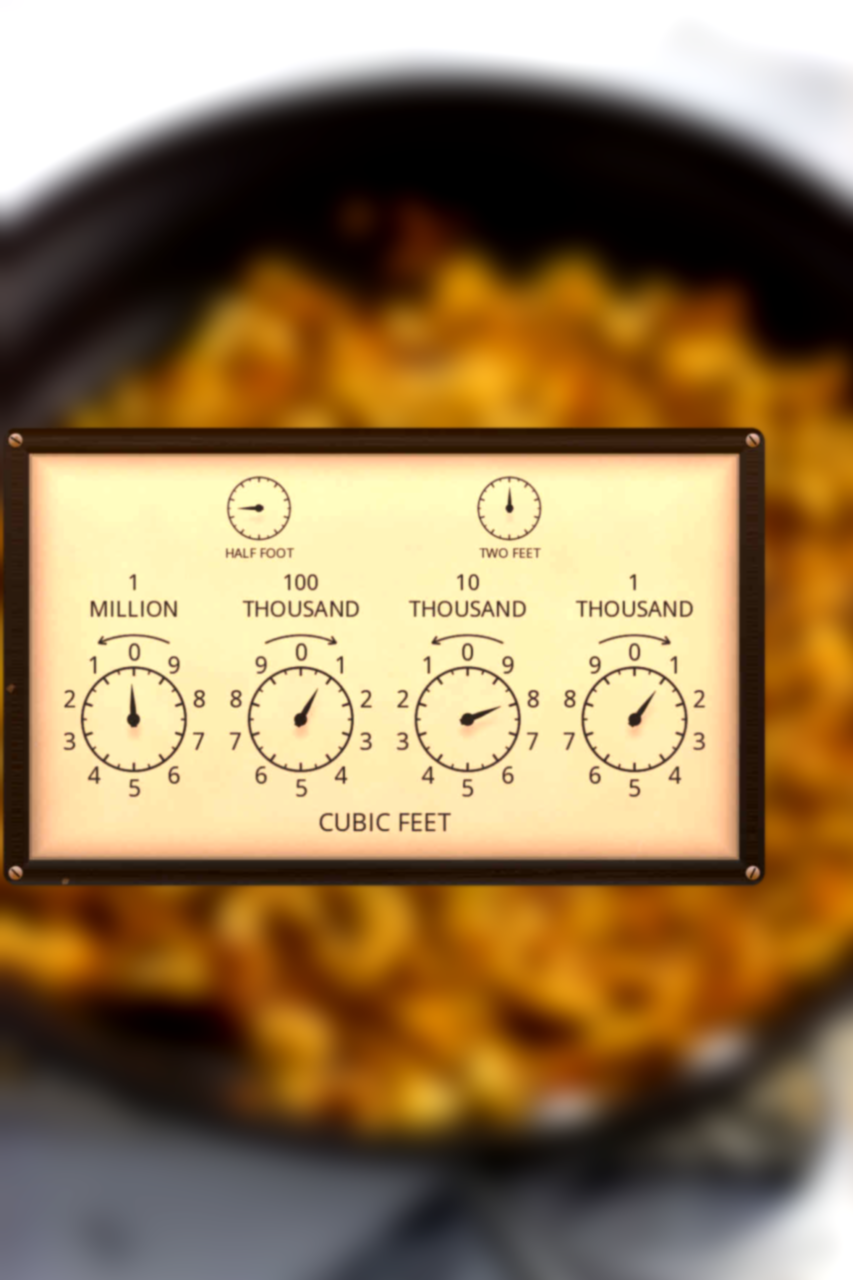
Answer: {"value": 8100, "unit": "ft³"}
